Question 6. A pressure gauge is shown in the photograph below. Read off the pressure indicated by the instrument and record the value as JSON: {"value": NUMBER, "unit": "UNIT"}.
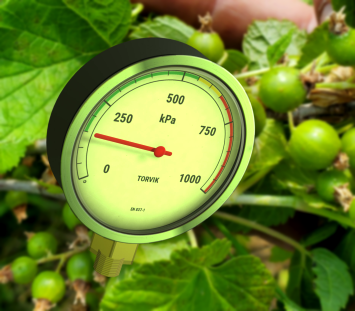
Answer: {"value": 150, "unit": "kPa"}
